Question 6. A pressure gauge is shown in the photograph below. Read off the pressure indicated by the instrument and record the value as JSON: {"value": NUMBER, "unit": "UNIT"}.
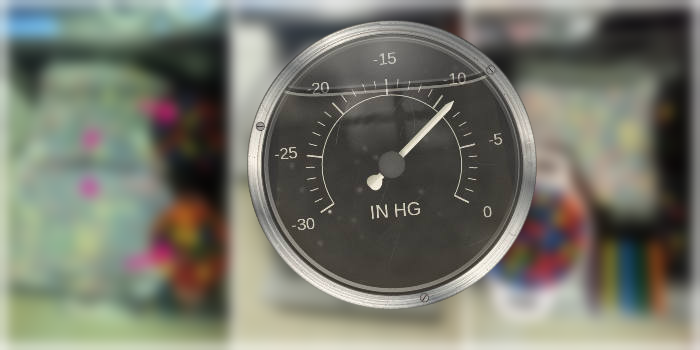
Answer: {"value": -9, "unit": "inHg"}
